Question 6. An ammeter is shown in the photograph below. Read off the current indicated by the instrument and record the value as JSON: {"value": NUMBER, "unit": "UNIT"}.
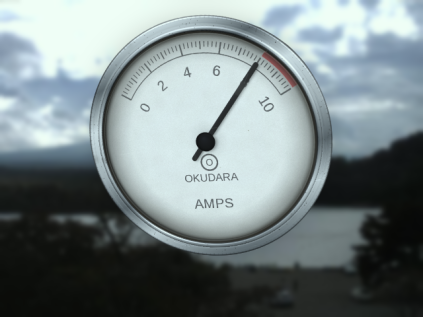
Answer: {"value": 8, "unit": "A"}
